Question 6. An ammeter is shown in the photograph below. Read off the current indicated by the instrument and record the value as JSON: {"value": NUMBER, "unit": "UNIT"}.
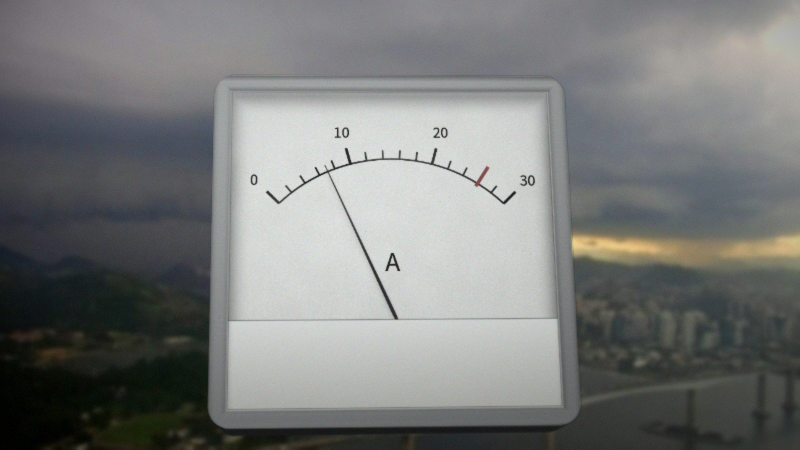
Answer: {"value": 7, "unit": "A"}
